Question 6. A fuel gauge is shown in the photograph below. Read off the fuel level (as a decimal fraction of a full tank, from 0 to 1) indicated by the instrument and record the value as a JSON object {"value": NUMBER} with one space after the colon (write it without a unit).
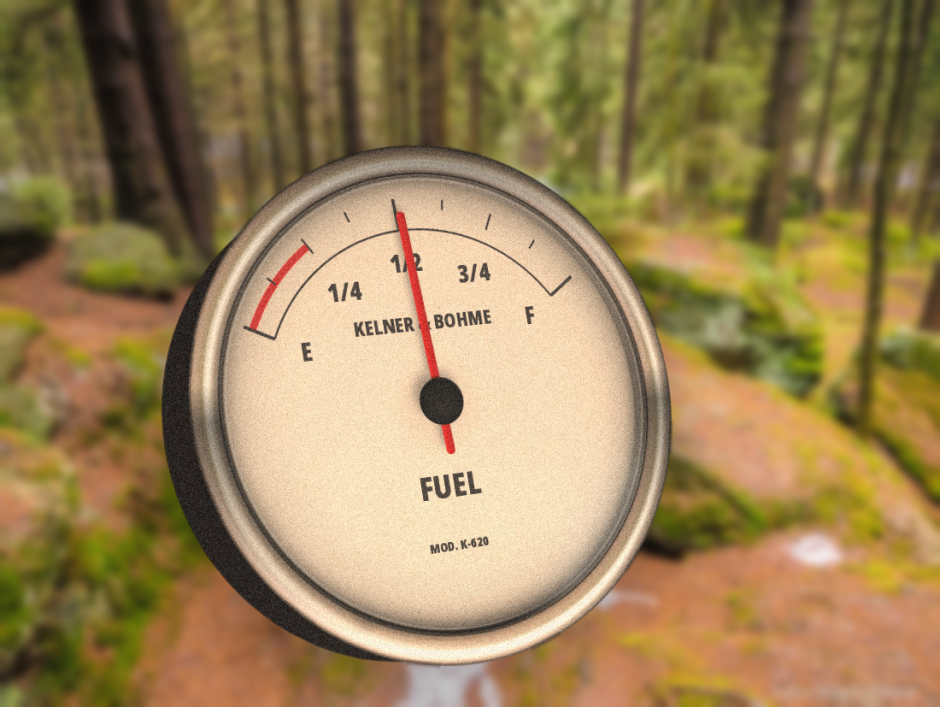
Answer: {"value": 0.5}
